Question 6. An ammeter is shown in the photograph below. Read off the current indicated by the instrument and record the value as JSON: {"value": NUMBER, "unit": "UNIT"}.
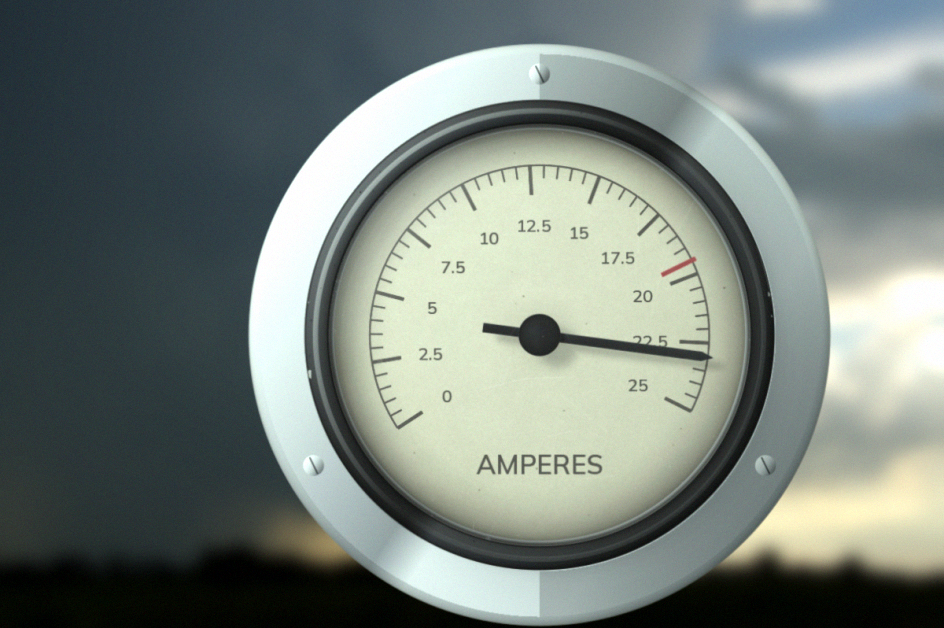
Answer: {"value": 23, "unit": "A"}
